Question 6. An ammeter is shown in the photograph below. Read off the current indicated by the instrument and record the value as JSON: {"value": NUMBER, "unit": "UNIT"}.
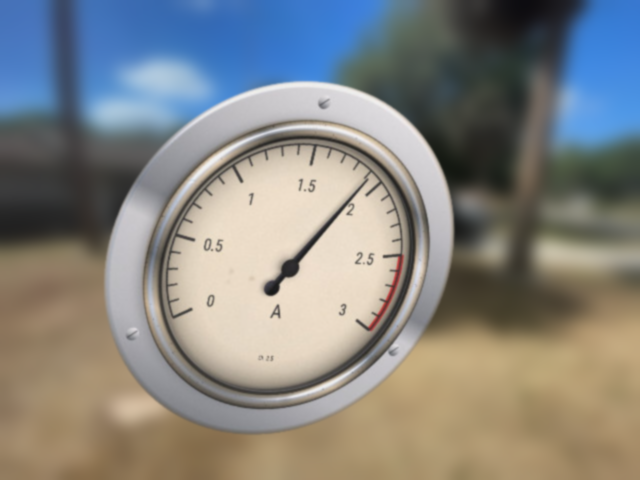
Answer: {"value": 1.9, "unit": "A"}
